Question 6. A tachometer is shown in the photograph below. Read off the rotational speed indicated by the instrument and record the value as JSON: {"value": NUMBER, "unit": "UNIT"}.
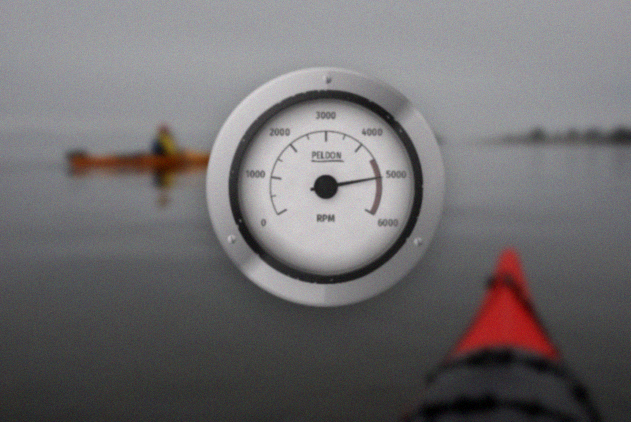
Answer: {"value": 5000, "unit": "rpm"}
